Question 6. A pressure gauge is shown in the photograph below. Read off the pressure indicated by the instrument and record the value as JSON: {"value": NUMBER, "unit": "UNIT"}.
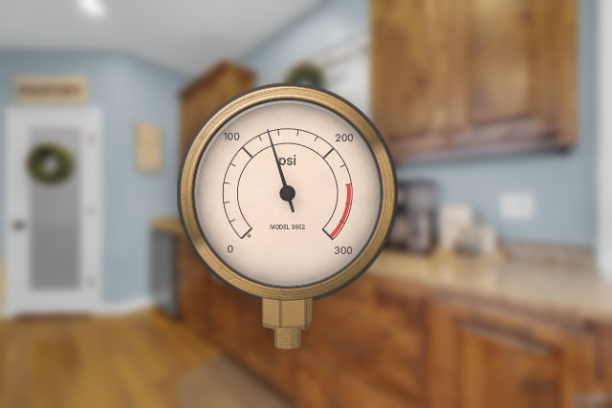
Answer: {"value": 130, "unit": "psi"}
